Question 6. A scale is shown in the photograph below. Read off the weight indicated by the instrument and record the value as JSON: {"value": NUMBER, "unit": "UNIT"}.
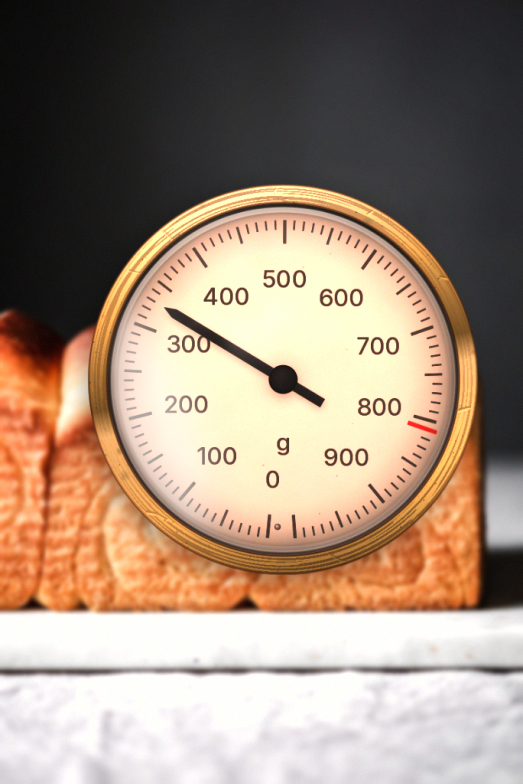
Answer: {"value": 330, "unit": "g"}
